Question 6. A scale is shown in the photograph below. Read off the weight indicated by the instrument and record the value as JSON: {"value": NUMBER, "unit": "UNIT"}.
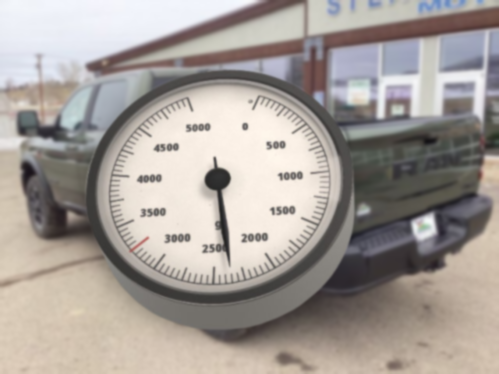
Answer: {"value": 2350, "unit": "g"}
